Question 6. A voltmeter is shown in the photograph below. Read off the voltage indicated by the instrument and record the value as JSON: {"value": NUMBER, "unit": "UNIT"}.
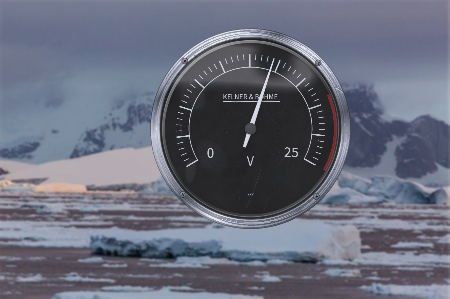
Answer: {"value": 14.5, "unit": "V"}
